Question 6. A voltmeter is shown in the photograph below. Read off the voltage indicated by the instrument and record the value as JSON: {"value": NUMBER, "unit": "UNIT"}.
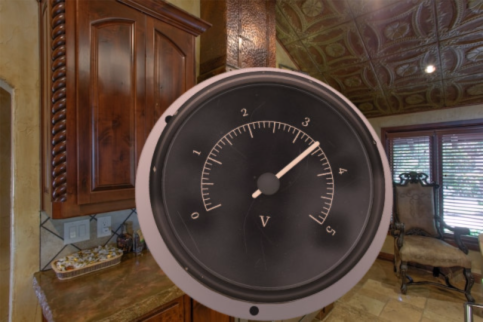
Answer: {"value": 3.4, "unit": "V"}
